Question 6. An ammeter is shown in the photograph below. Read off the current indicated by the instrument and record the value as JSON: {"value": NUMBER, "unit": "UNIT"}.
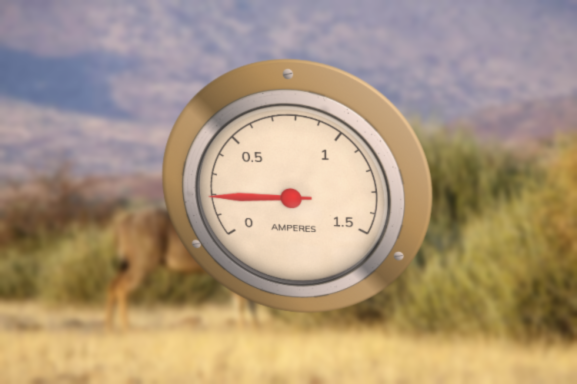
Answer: {"value": 0.2, "unit": "A"}
